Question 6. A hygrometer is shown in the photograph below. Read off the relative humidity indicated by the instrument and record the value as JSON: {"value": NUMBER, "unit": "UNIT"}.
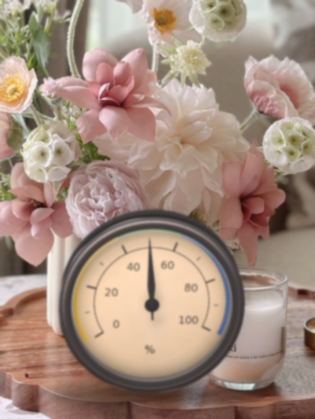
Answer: {"value": 50, "unit": "%"}
